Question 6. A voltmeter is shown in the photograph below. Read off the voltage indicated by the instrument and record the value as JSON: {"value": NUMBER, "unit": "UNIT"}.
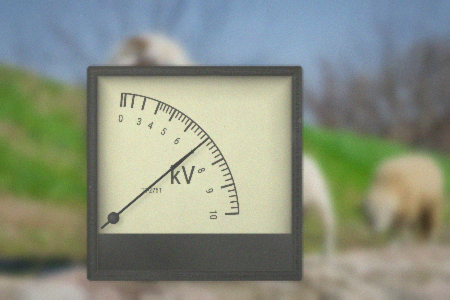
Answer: {"value": 7, "unit": "kV"}
